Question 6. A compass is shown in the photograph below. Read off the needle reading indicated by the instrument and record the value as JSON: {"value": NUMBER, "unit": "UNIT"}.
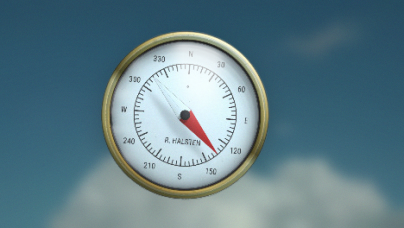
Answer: {"value": 135, "unit": "°"}
